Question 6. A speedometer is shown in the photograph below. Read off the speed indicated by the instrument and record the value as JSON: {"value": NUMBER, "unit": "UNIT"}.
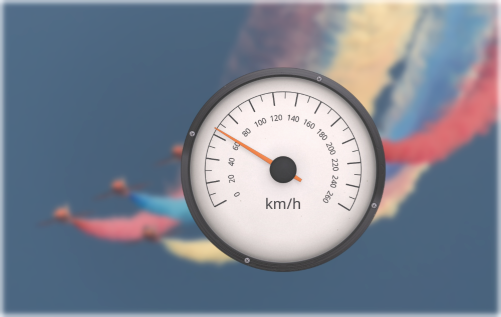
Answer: {"value": 65, "unit": "km/h"}
